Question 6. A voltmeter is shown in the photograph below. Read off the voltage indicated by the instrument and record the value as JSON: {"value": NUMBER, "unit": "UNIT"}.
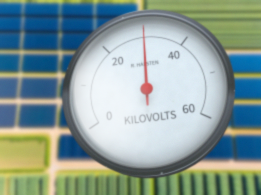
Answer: {"value": 30, "unit": "kV"}
